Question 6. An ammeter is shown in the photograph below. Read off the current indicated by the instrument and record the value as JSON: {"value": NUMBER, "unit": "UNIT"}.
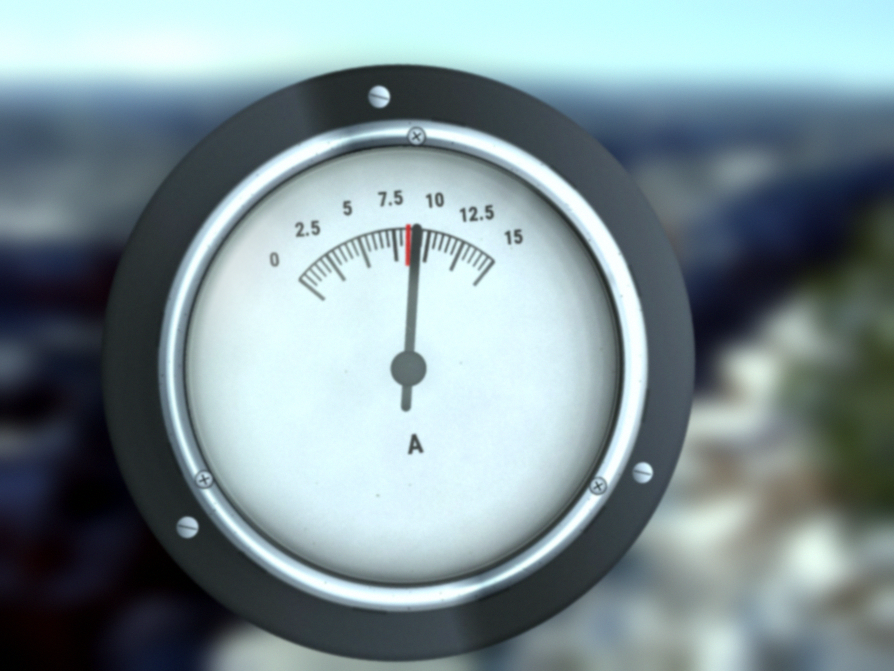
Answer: {"value": 9, "unit": "A"}
